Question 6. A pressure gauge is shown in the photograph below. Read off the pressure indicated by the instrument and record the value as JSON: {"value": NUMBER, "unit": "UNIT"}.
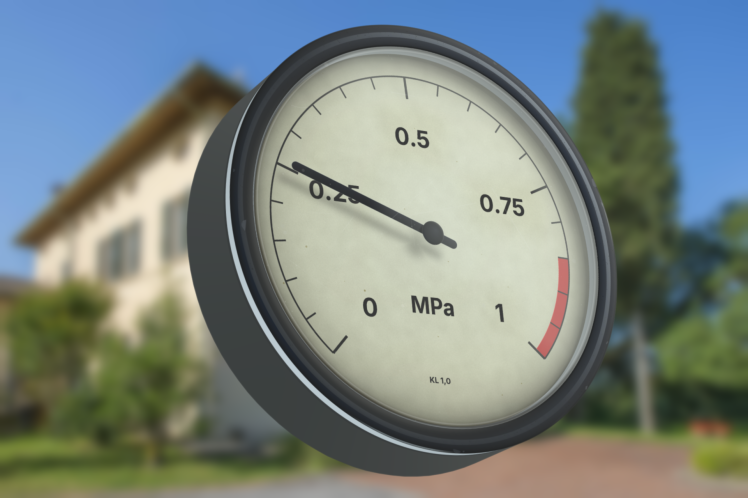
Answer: {"value": 0.25, "unit": "MPa"}
